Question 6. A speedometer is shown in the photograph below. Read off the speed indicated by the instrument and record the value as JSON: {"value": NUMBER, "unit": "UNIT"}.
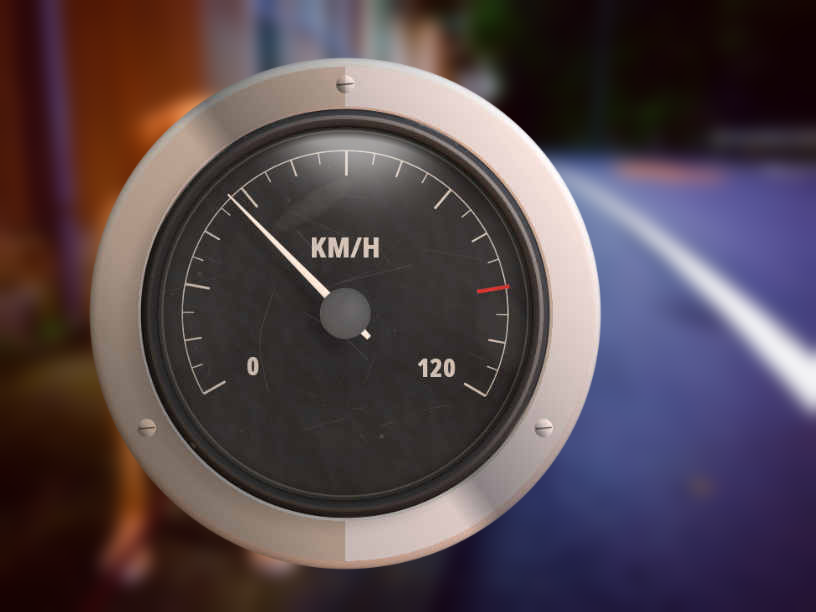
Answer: {"value": 37.5, "unit": "km/h"}
